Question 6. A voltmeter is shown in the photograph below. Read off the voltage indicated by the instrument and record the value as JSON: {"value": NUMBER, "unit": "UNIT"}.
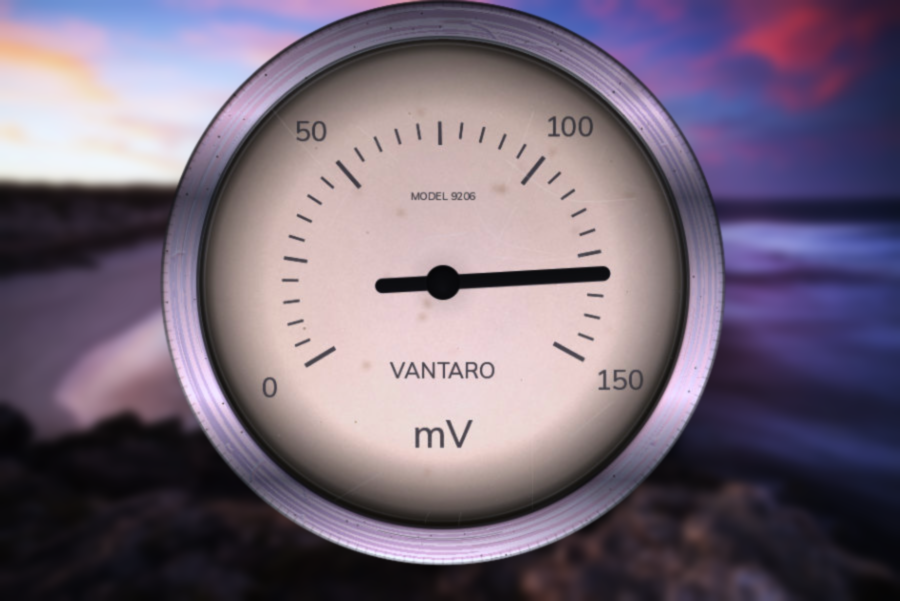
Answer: {"value": 130, "unit": "mV"}
